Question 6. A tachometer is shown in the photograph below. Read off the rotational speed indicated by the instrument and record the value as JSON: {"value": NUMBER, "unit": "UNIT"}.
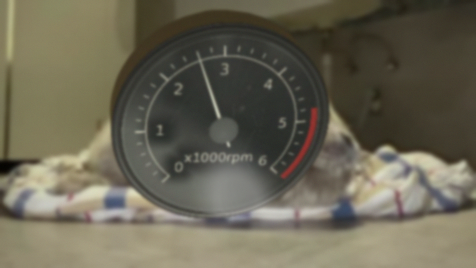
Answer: {"value": 2600, "unit": "rpm"}
